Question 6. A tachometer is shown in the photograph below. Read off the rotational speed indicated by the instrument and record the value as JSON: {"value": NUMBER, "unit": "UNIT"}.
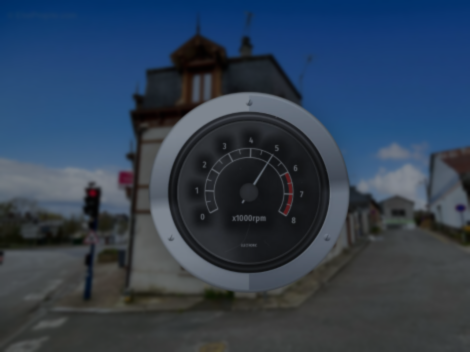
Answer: {"value": 5000, "unit": "rpm"}
